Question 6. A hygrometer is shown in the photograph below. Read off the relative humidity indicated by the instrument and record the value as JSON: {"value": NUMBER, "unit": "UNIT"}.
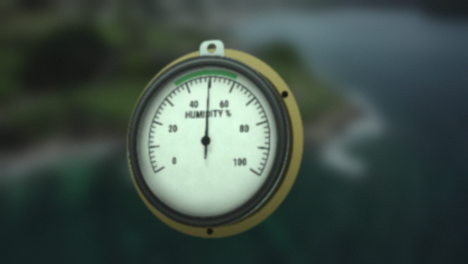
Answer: {"value": 50, "unit": "%"}
